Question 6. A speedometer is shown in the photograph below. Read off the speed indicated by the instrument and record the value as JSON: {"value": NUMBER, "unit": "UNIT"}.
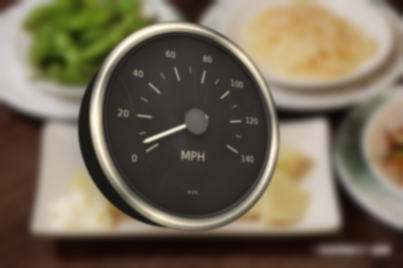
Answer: {"value": 5, "unit": "mph"}
